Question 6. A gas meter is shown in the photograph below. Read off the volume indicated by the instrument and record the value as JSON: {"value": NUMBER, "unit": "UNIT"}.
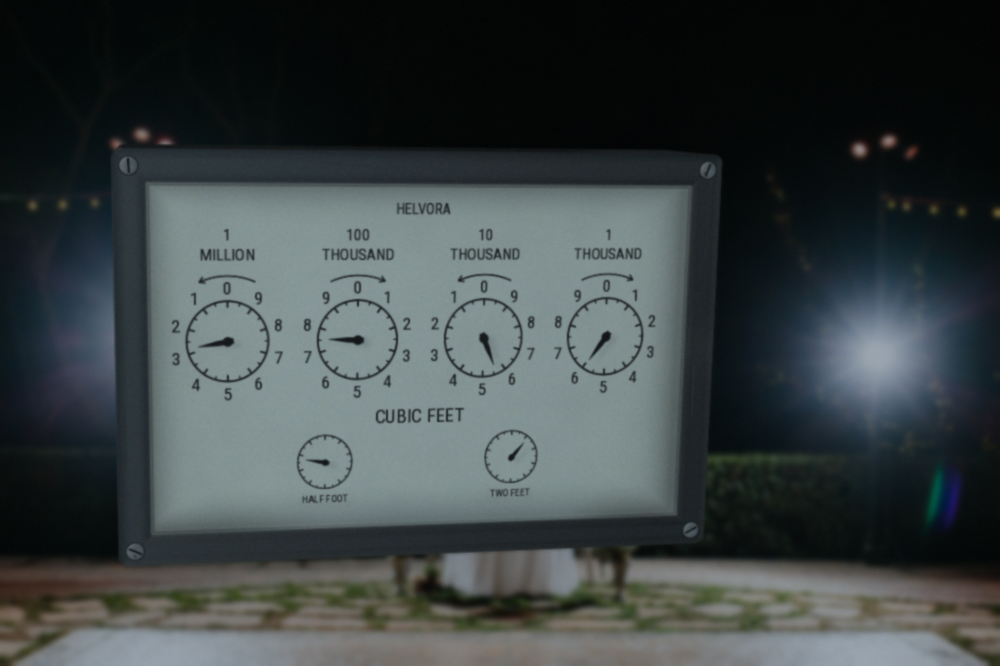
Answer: {"value": 275600, "unit": "ft³"}
